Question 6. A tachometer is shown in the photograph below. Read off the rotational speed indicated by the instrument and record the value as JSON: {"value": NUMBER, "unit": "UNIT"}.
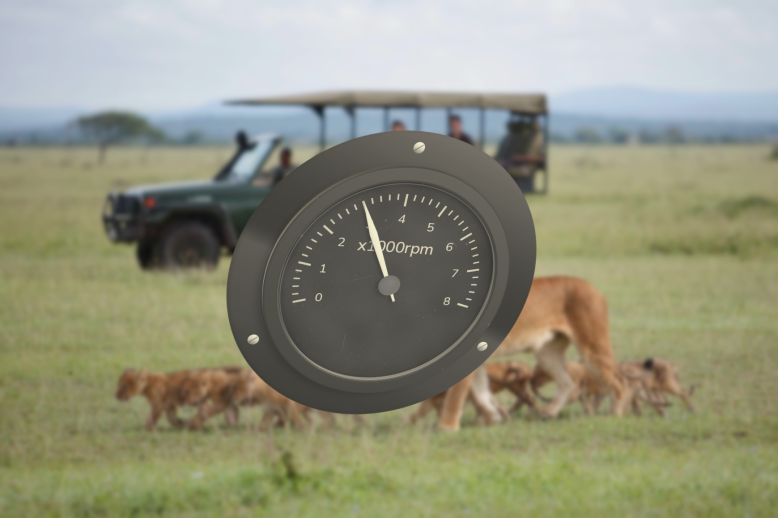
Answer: {"value": 3000, "unit": "rpm"}
